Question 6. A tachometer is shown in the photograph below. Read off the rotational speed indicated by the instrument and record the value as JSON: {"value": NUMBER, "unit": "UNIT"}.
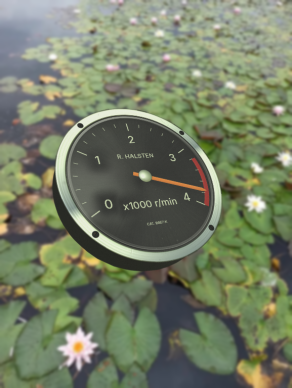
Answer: {"value": 3800, "unit": "rpm"}
